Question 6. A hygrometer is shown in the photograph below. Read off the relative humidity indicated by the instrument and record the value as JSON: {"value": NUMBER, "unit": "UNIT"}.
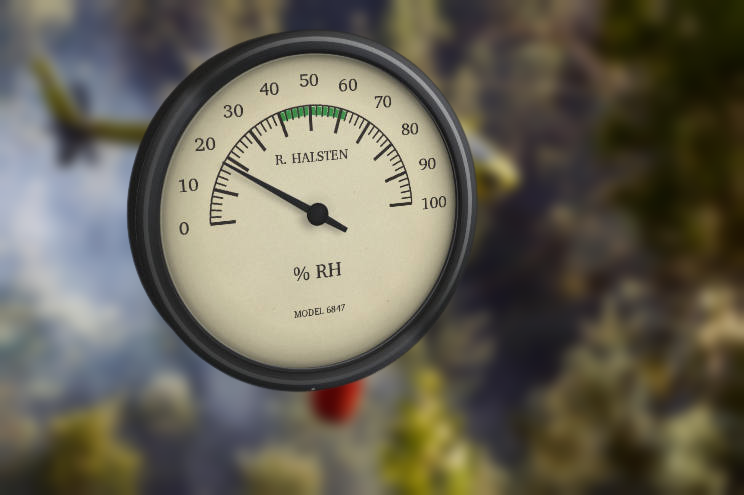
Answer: {"value": 18, "unit": "%"}
